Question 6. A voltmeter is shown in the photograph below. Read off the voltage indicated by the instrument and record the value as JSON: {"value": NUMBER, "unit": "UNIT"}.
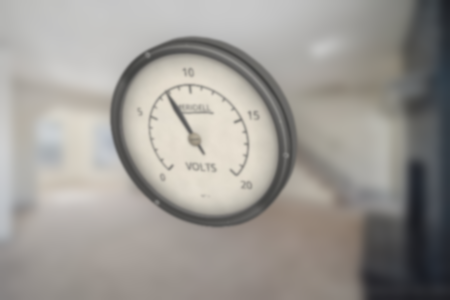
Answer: {"value": 8, "unit": "V"}
